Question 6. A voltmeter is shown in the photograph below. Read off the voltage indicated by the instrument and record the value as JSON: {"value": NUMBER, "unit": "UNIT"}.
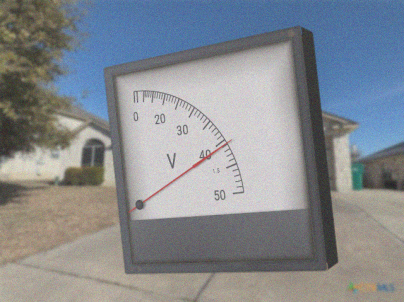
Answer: {"value": 41, "unit": "V"}
